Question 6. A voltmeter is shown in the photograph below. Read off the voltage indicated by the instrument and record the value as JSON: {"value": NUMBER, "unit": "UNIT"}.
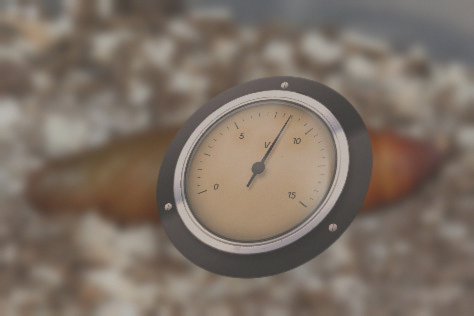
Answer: {"value": 8.5, "unit": "V"}
